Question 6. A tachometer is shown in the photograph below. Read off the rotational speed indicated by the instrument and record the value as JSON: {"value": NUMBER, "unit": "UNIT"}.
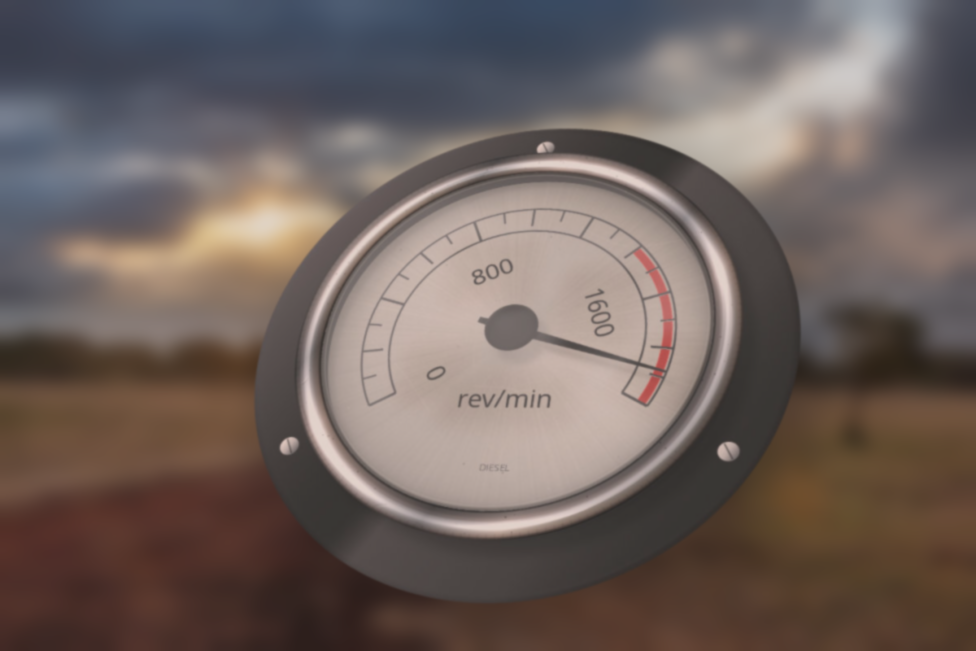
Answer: {"value": 1900, "unit": "rpm"}
